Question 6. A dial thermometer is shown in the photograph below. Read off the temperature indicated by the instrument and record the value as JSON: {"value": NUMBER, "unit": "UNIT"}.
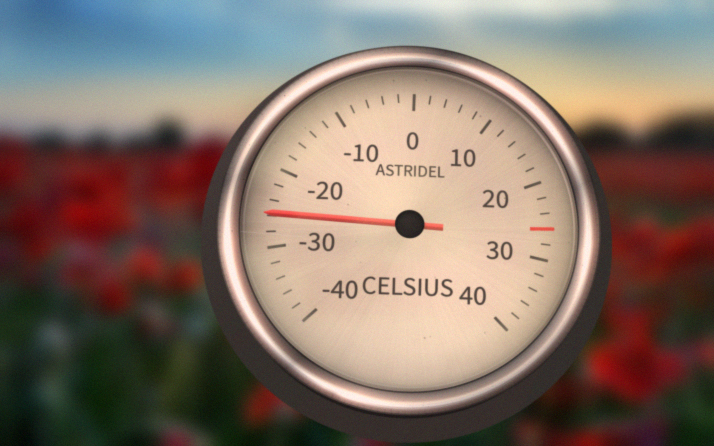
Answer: {"value": -26, "unit": "°C"}
